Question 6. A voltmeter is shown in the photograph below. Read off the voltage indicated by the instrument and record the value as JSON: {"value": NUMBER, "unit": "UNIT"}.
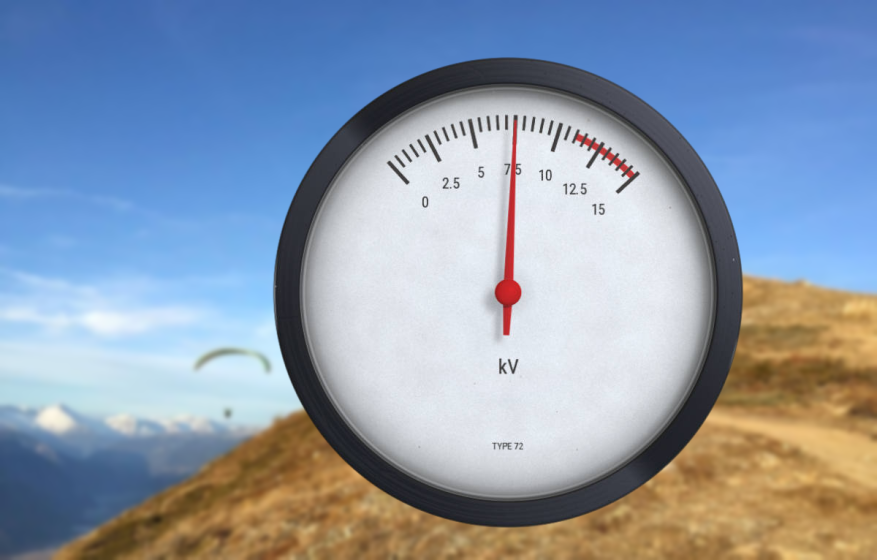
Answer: {"value": 7.5, "unit": "kV"}
